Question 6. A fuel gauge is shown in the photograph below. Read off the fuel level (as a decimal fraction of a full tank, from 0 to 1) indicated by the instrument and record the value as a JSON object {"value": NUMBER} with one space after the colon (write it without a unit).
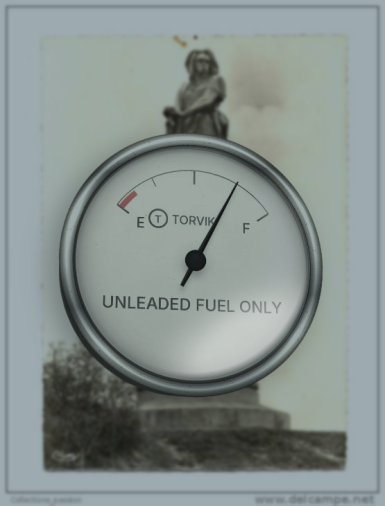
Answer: {"value": 0.75}
